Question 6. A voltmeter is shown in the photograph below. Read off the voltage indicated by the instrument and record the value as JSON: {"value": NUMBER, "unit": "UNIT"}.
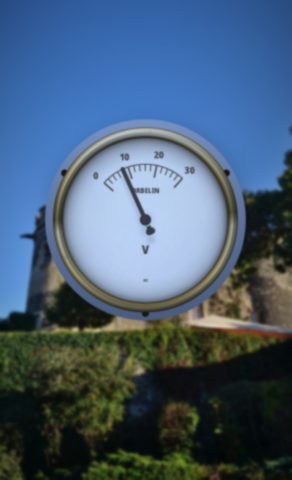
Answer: {"value": 8, "unit": "V"}
